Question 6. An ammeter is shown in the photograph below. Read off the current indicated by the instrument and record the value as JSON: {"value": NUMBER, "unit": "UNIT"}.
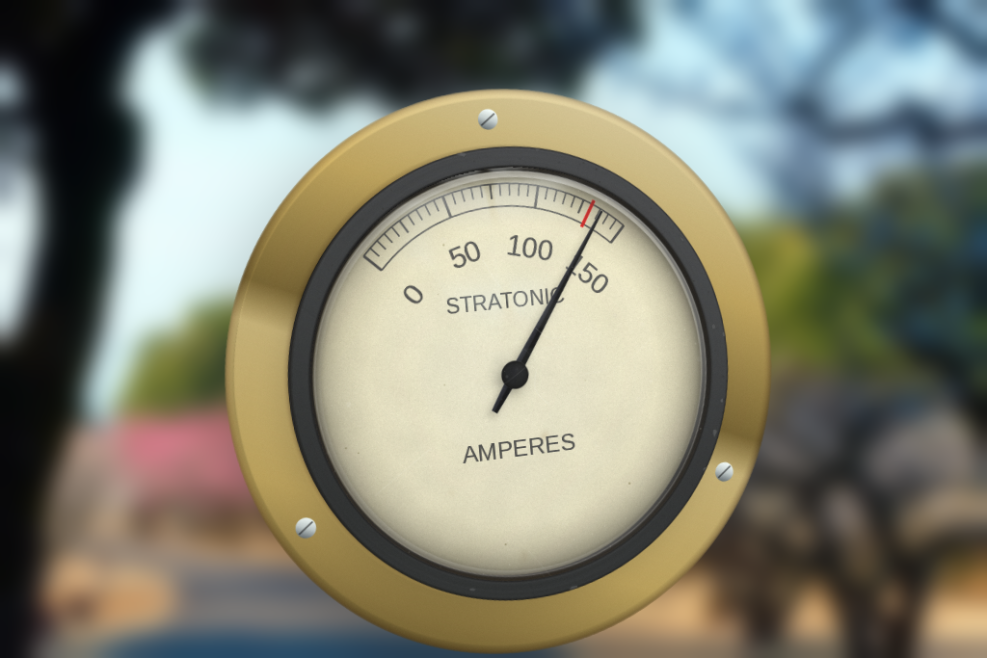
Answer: {"value": 135, "unit": "A"}
